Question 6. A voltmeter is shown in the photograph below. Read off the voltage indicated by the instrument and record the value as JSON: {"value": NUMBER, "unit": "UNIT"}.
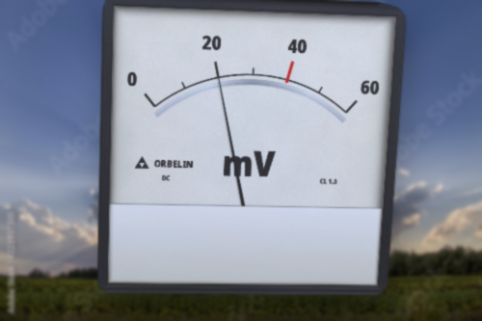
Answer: {"value": 20, "unit": "mV"}
